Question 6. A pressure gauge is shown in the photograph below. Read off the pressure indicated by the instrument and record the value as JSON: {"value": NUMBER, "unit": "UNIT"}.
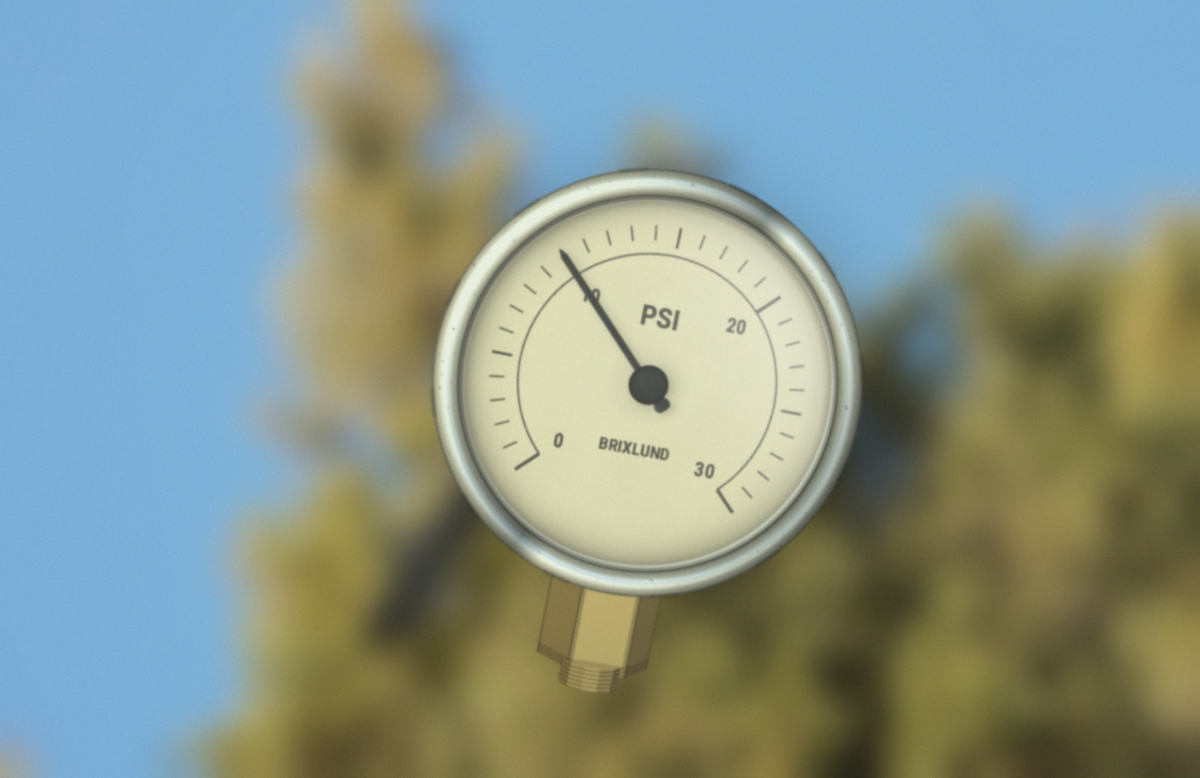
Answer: {"value": 10, "unit": "psi"}
